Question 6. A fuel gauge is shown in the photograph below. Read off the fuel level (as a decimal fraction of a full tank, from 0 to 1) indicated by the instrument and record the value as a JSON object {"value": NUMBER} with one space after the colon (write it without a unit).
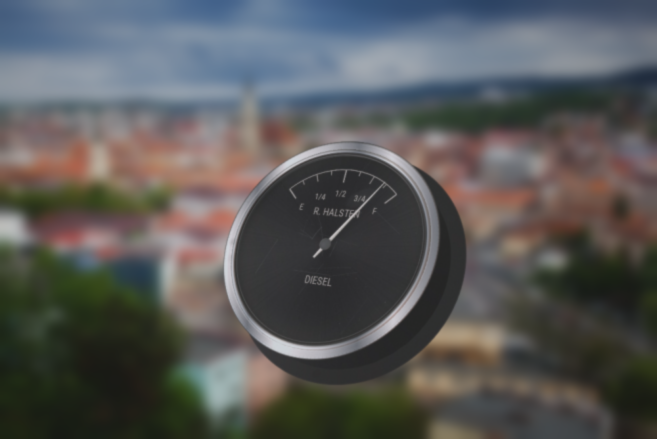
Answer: {"value": 0.875}
